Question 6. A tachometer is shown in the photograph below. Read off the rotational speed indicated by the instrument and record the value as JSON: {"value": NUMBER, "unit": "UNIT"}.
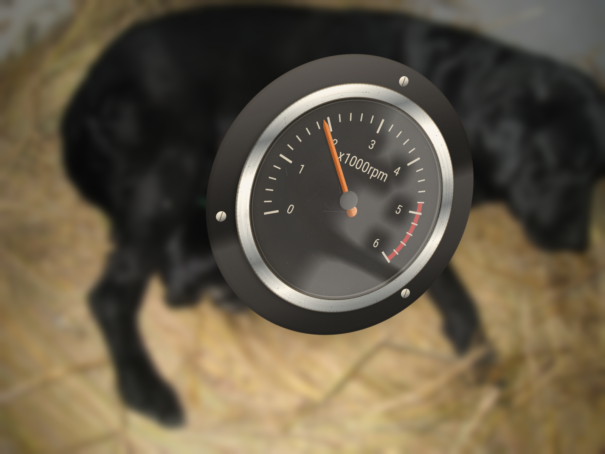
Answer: {"value": 1900, "unit": "rpm"}
